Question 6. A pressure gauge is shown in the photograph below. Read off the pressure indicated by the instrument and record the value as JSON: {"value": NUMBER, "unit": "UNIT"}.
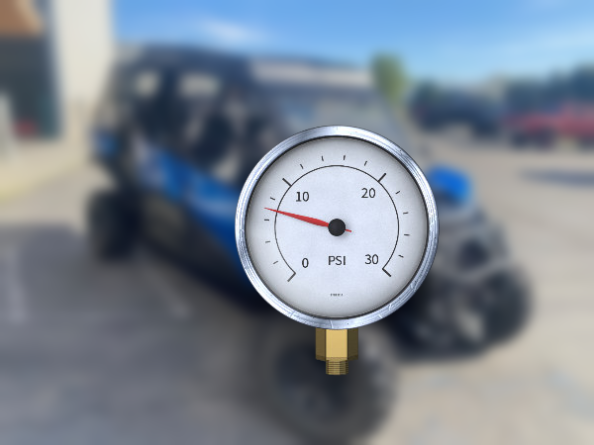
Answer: {"value": 7, "unit": "psi"}
